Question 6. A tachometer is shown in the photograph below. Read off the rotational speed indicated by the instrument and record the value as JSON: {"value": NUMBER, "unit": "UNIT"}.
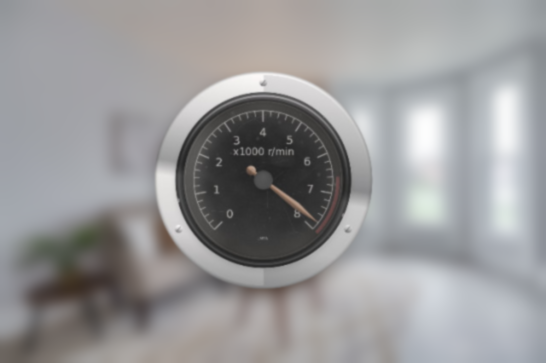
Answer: {"value": 7800, "unit": "rpm"}
